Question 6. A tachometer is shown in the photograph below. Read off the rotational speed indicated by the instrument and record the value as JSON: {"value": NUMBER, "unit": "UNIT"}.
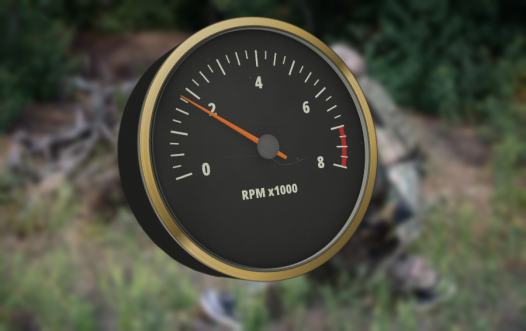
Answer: {"value": 1750, "unit": "rpm"}
